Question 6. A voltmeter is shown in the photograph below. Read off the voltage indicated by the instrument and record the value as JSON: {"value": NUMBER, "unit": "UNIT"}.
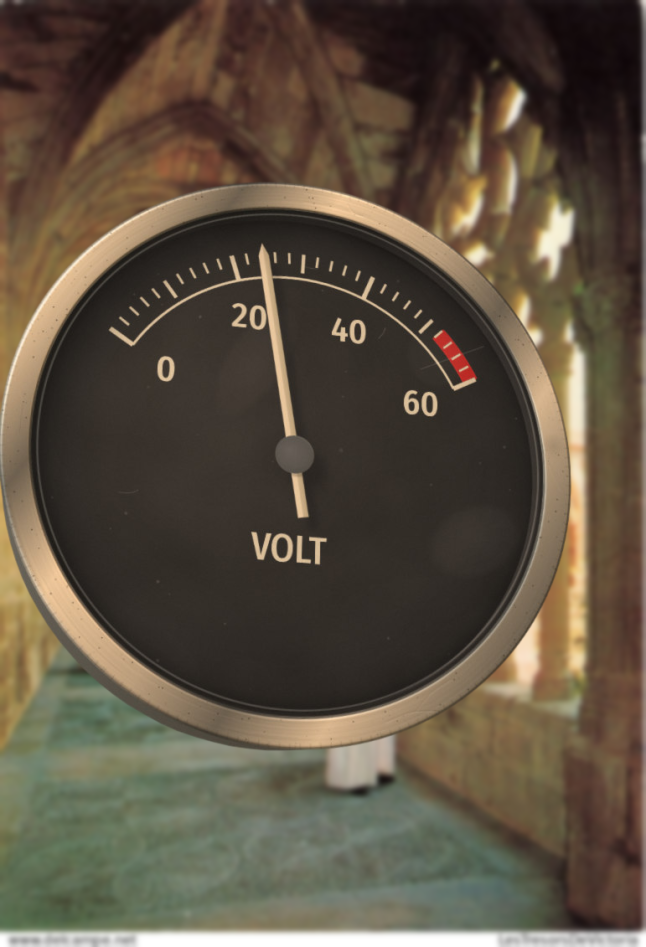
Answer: {"value": 24, "unit": "V"}
